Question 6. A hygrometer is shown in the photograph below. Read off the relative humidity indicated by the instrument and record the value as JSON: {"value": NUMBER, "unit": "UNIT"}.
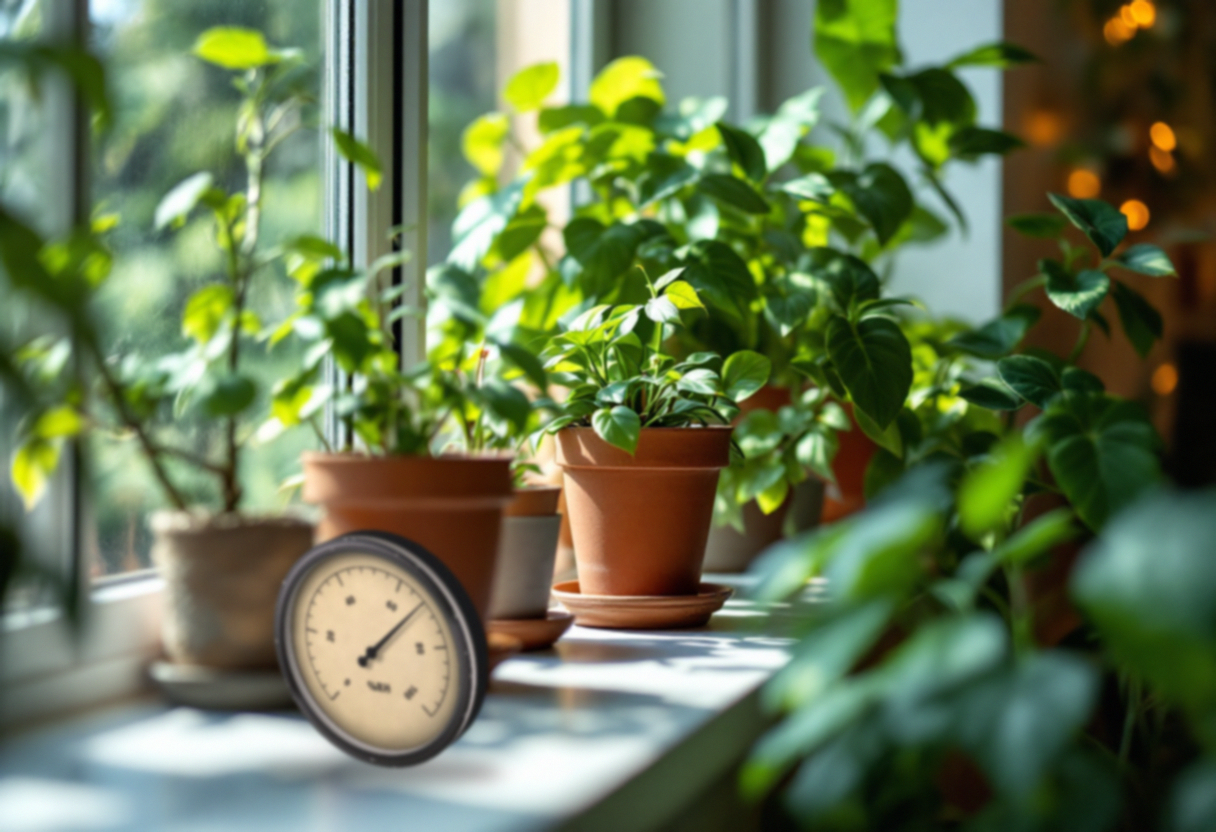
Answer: {"value": 68, "unit": "%"}
